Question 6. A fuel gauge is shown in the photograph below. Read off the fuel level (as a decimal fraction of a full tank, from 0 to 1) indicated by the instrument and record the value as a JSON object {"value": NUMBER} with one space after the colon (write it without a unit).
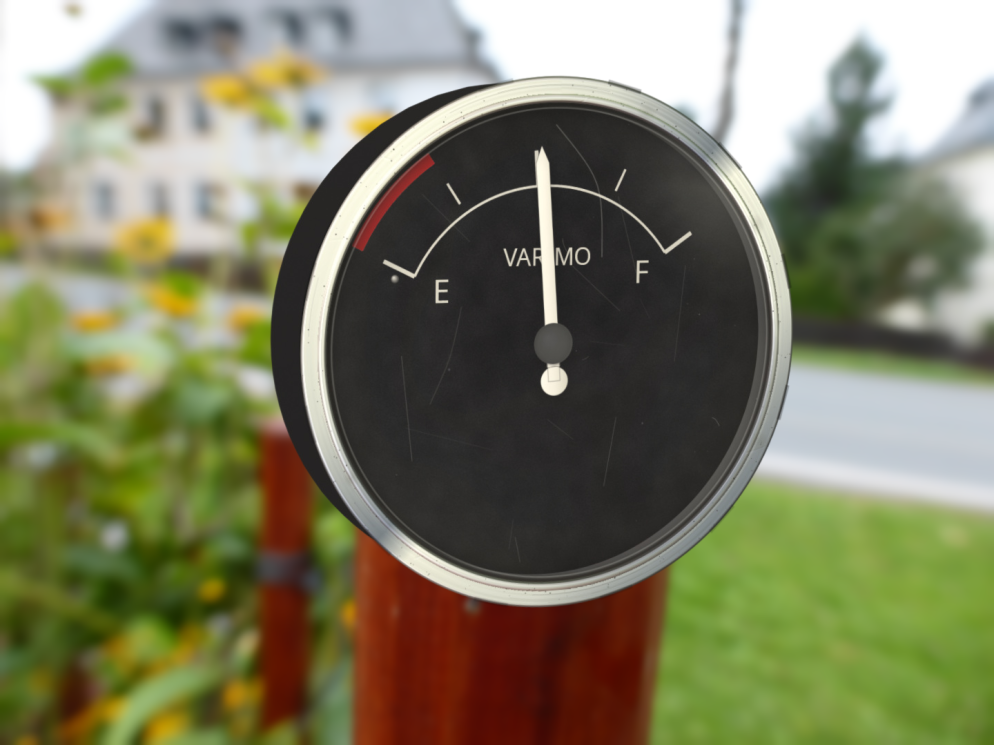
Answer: {"value": 0.5}
